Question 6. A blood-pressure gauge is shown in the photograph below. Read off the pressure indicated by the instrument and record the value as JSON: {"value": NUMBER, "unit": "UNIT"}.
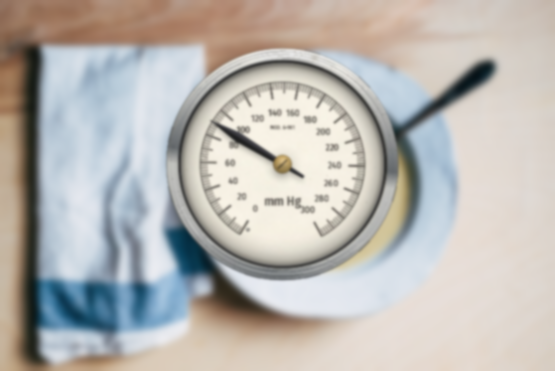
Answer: {"value": 90, "unit": "mmHg"}
